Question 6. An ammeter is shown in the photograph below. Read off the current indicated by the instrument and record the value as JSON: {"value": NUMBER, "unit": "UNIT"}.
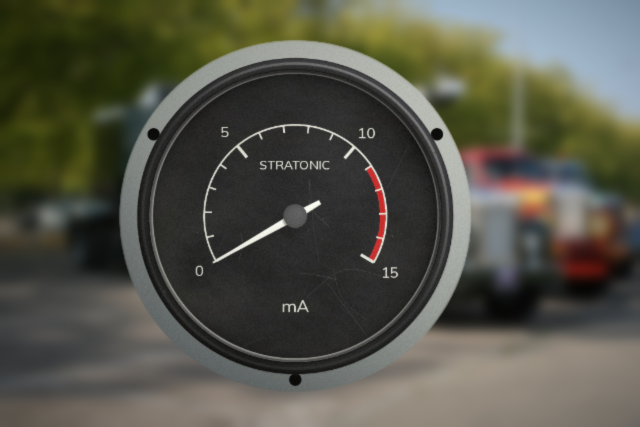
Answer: {"value": 0, "unit": "mA"}
